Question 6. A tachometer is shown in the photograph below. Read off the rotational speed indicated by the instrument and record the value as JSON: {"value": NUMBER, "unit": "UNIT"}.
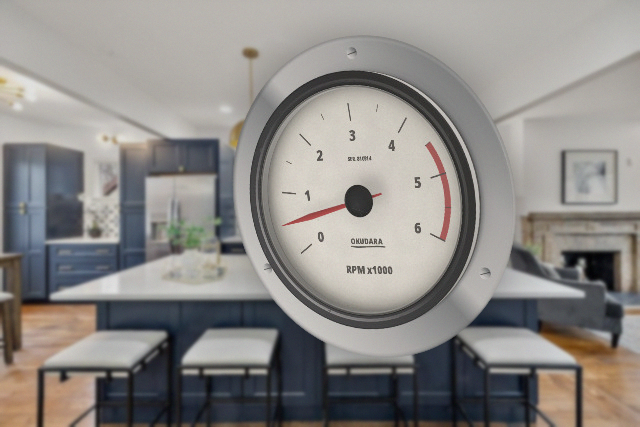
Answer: {"value": 500, "unit": "rpm"}
